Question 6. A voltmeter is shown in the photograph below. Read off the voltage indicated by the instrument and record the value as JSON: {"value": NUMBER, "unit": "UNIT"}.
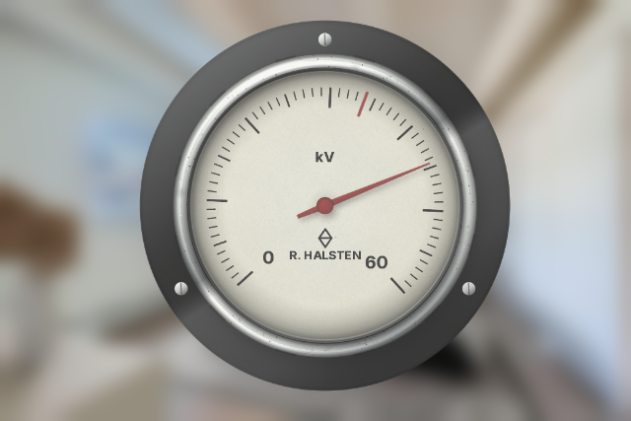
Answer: {"value": 44.5, "unit": "kV"}
